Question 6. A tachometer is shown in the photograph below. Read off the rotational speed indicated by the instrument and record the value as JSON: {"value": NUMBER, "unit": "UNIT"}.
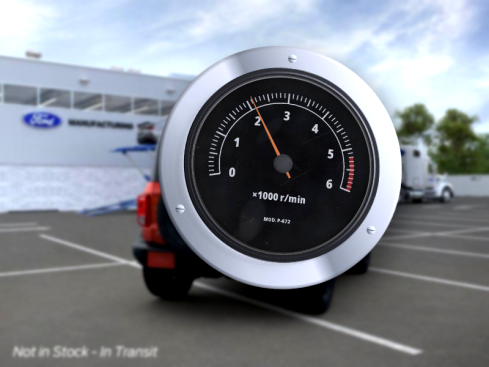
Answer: {"value": 2100, "unit": "rpm"}
